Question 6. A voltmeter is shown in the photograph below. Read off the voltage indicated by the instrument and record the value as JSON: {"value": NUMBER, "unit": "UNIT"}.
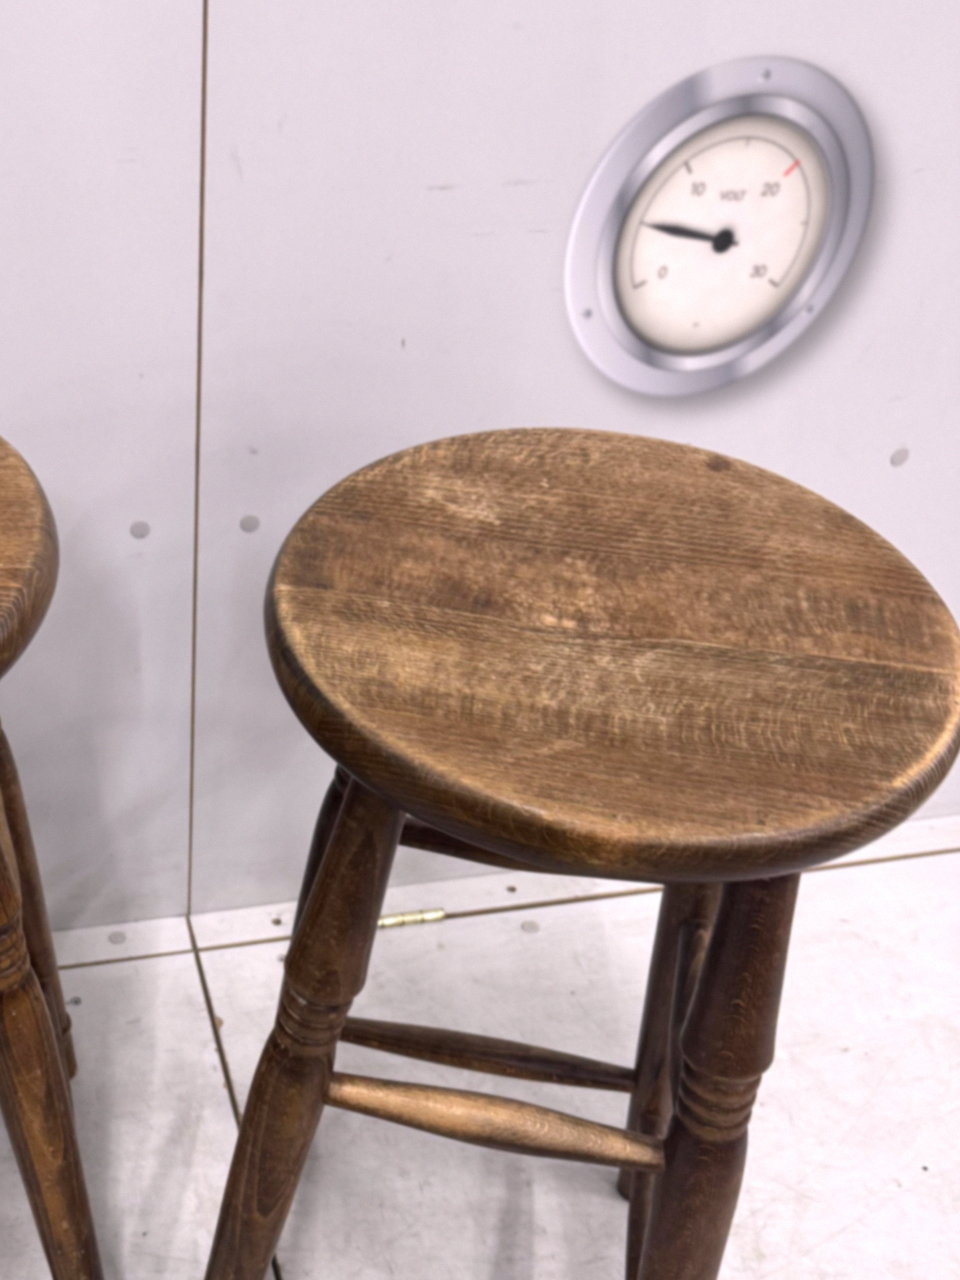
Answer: {"value": 5, "unit": "V"}
